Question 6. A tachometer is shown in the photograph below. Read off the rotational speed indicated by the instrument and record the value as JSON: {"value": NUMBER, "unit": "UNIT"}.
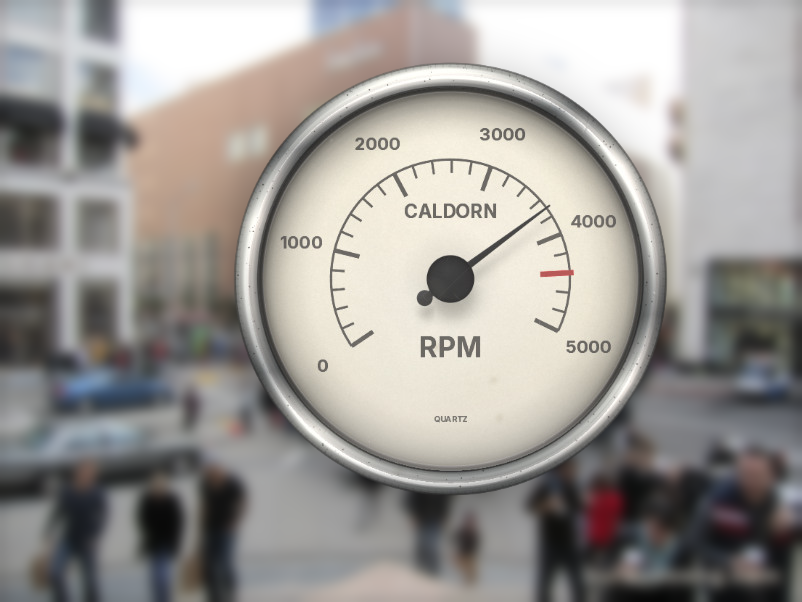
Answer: {"value": 3700, "unit": "rpm"}
